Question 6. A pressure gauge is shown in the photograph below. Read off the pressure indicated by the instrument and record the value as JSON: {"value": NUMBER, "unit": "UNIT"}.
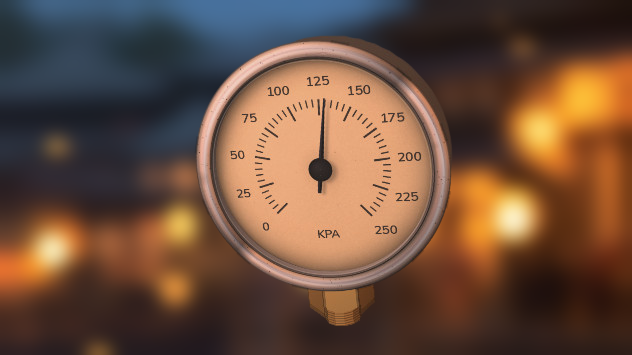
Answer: {"value": 130, "unit": "kPa"}
